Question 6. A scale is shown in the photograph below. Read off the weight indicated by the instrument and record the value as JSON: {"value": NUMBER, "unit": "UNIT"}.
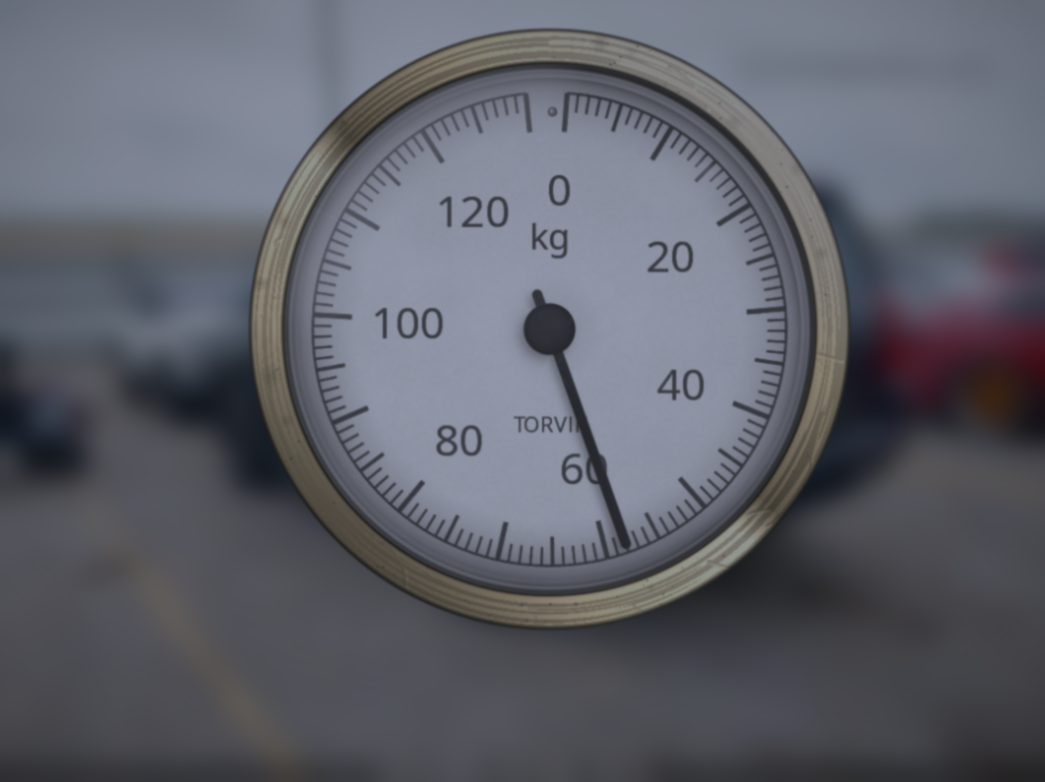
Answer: {"value": 58, "unit": "kg"}
